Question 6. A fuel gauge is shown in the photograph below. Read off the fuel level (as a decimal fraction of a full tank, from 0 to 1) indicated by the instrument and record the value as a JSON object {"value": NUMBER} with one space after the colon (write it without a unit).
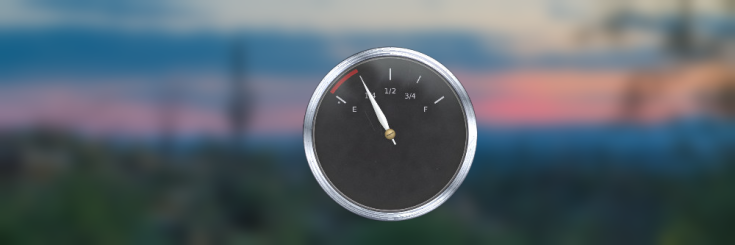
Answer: {"value": 0.25}
